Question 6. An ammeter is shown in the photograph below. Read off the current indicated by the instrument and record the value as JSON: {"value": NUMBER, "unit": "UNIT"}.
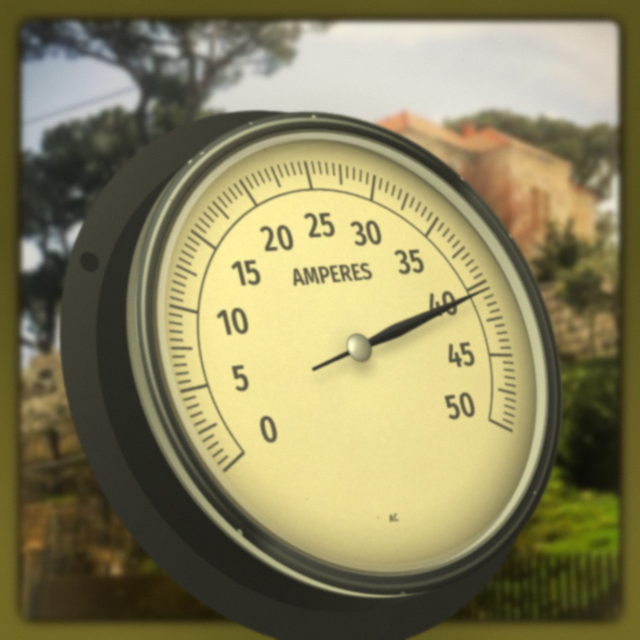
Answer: {"value": 40.5, "unit": "A"}
